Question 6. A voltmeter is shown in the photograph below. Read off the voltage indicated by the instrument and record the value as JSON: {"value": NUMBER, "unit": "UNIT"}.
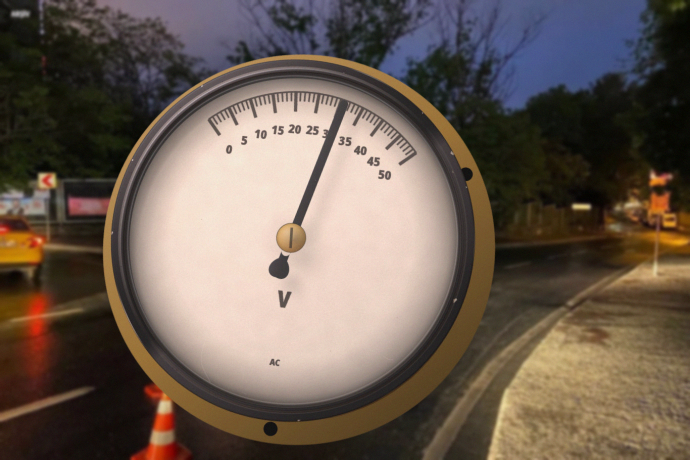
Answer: {"value": 31, "unit": "V"}
